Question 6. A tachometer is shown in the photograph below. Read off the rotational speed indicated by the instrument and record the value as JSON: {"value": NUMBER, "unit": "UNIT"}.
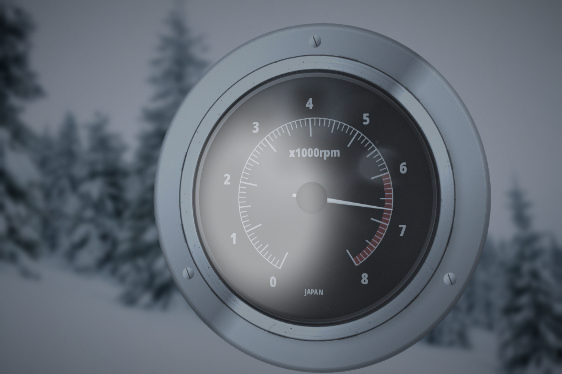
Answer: {"value": 6700, "unit": "rpm"}
